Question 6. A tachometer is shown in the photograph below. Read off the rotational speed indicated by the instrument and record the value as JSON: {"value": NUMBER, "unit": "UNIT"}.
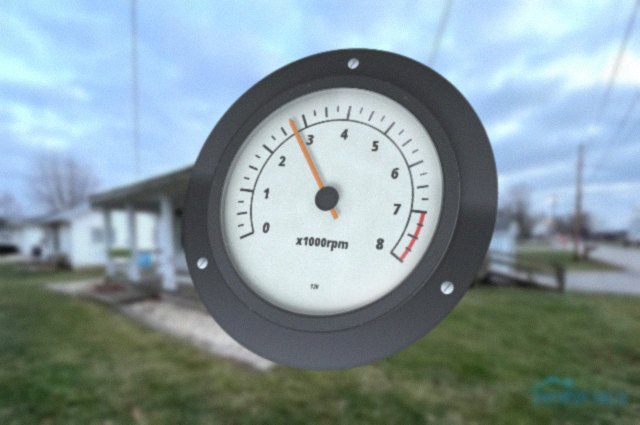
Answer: {"value": 2750, "unit": "rpm"}
